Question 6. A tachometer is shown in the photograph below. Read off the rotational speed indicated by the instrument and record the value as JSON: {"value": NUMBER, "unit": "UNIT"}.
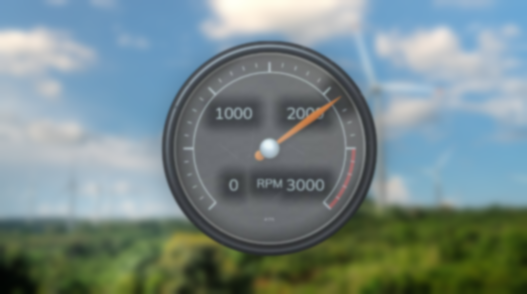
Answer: {"value": 2100, "unit": "rpm"}
